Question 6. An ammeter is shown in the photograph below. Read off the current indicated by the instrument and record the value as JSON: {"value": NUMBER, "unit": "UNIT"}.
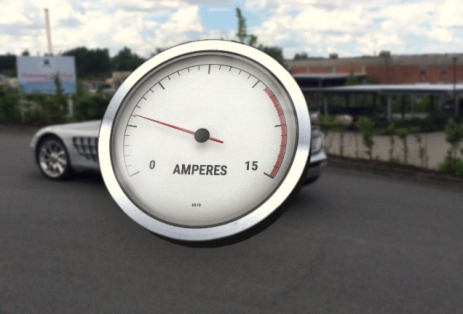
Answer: {"value": 3, "unit": "A"}
